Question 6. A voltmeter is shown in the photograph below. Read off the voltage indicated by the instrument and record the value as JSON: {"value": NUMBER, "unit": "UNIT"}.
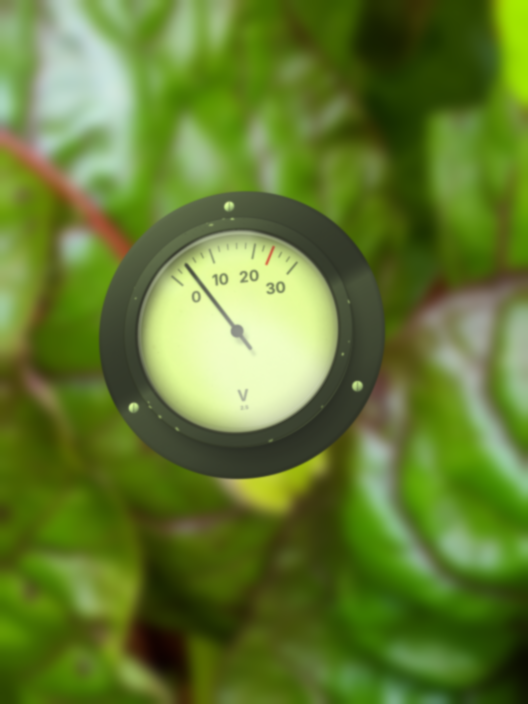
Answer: {"value": 4, "unit": "V"}
